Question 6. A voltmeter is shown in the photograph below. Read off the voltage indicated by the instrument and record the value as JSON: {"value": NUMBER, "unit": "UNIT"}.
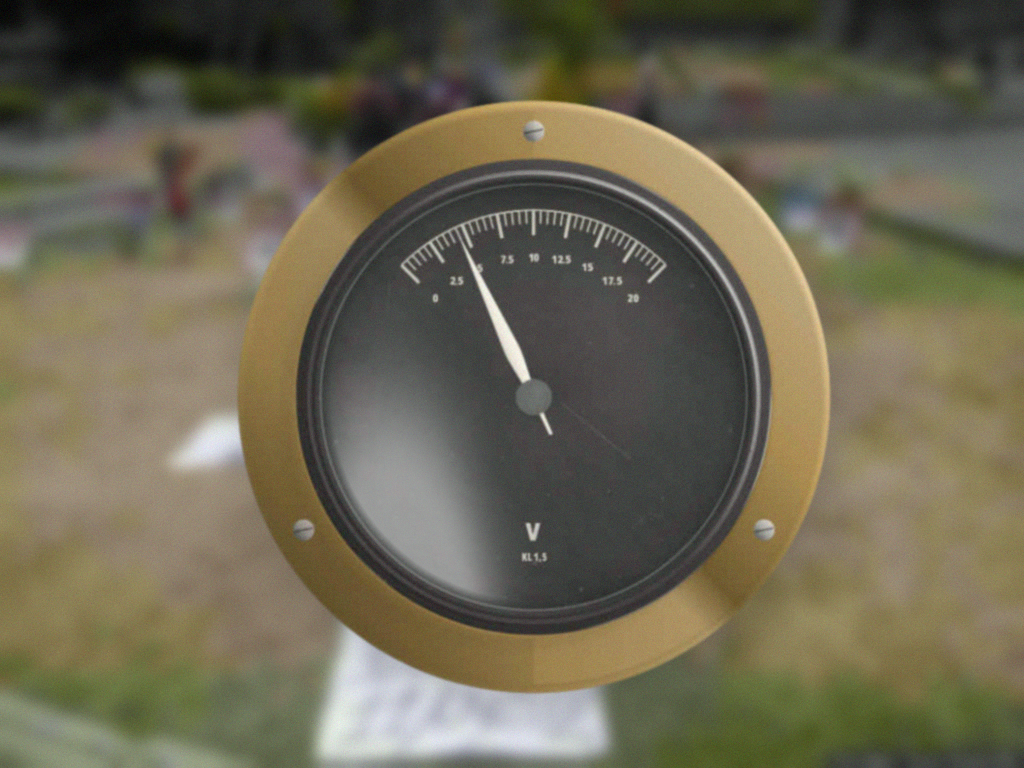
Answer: {"value": 4.5, "unit": "V"}
